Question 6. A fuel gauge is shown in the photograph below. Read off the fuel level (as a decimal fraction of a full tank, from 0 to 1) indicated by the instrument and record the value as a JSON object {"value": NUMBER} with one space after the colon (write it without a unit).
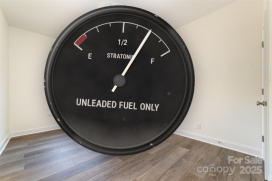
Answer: {"value": 0.75}
